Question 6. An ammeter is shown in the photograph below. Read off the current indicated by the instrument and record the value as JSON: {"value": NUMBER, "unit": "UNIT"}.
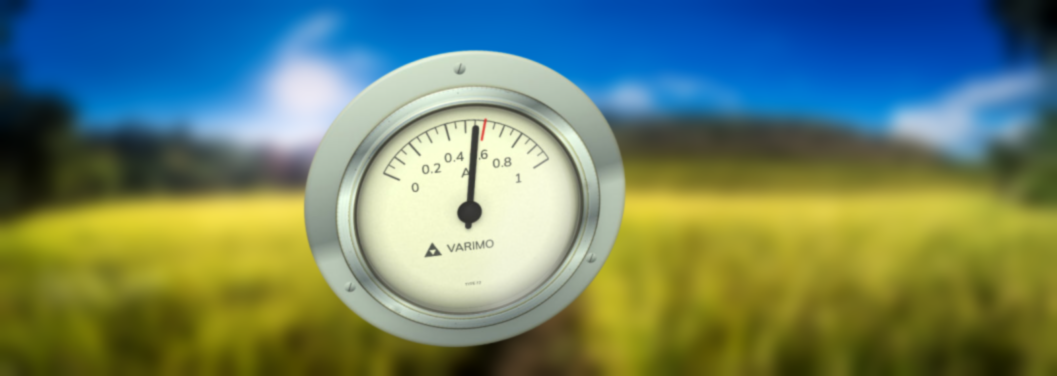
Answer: {"value": 0.55, "unit": "A"}
